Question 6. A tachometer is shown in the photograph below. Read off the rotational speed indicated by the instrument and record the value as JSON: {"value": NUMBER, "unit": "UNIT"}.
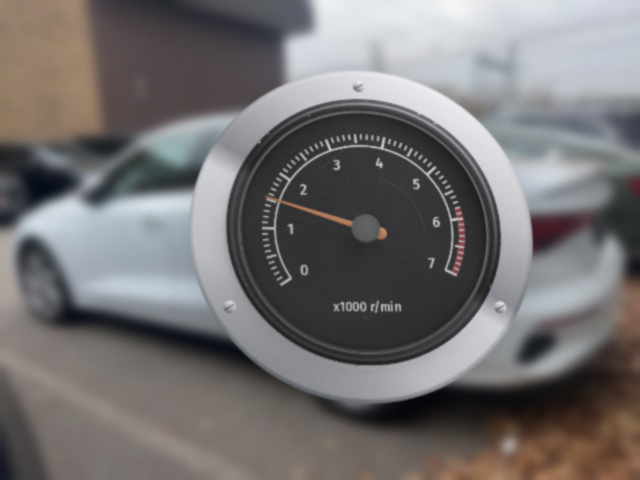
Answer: {"value": 1500, "unit": "rpm"}
